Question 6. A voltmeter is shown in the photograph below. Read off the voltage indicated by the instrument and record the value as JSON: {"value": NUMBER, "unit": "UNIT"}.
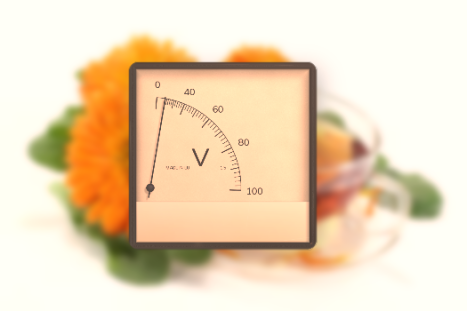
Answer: {"value": 20, "unit": "V"}
